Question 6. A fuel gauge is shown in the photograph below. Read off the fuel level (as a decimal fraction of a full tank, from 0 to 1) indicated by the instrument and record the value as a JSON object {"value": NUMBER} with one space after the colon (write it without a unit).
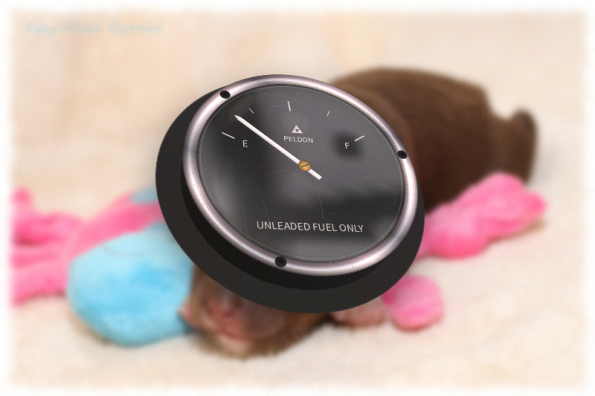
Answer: {"value": 0.125}
